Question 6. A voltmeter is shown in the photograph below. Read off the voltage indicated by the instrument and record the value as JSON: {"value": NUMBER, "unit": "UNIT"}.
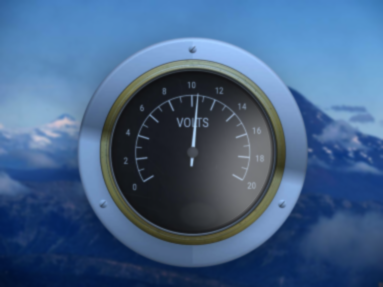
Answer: {"value": 10.5, "unit": "V"}
